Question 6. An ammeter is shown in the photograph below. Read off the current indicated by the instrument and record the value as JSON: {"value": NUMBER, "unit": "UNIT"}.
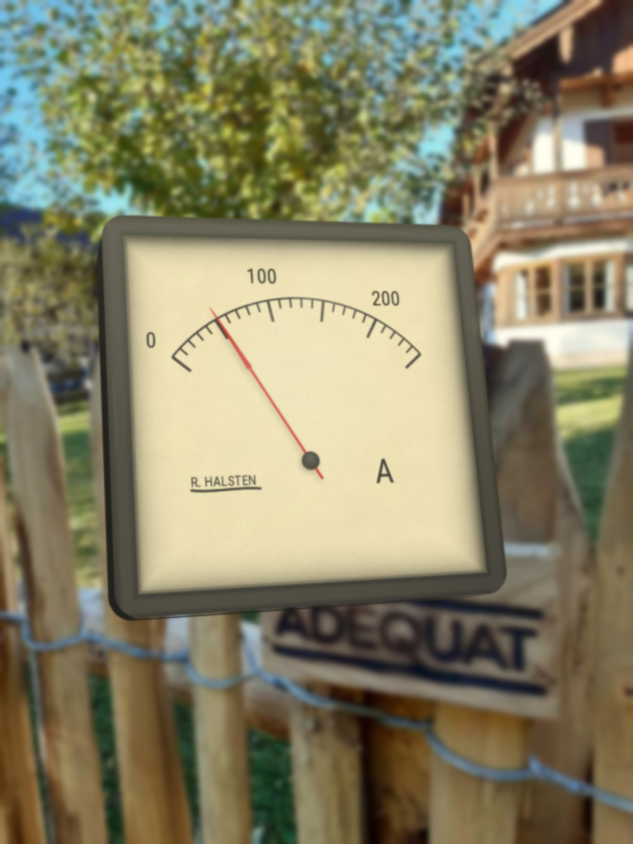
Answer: {"value": 50, "unit": "A"}
